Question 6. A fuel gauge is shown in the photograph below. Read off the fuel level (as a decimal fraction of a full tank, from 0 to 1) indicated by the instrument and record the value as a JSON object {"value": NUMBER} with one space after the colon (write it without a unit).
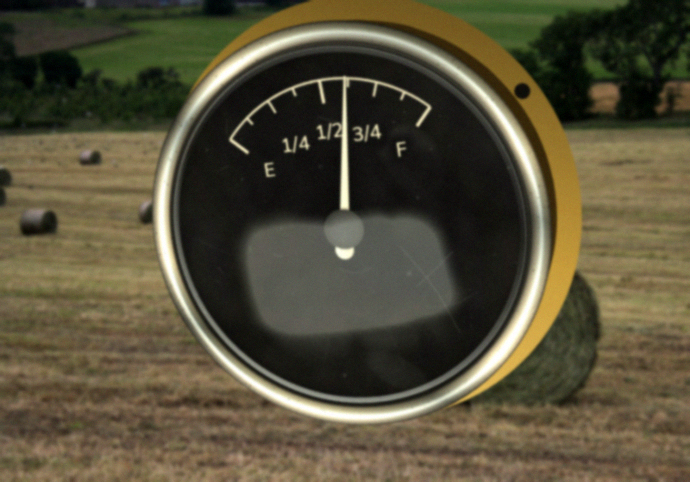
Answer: {"value": 0.625}
